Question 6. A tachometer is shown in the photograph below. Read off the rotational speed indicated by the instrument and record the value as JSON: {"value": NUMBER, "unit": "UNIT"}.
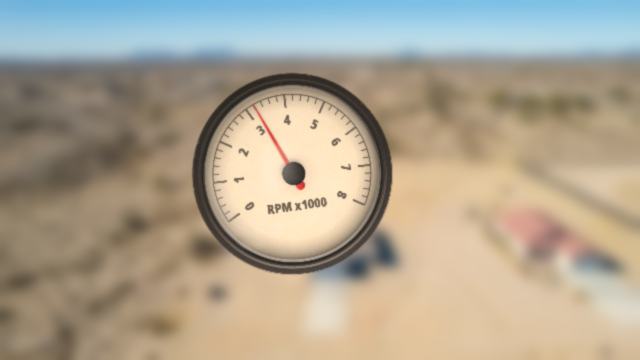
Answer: {"value": 3200, "unit": "rpm"}
